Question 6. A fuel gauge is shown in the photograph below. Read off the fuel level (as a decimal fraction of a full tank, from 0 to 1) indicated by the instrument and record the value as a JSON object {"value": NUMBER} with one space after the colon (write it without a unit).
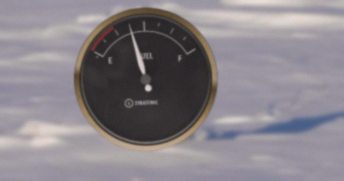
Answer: {"value": 0.375}
